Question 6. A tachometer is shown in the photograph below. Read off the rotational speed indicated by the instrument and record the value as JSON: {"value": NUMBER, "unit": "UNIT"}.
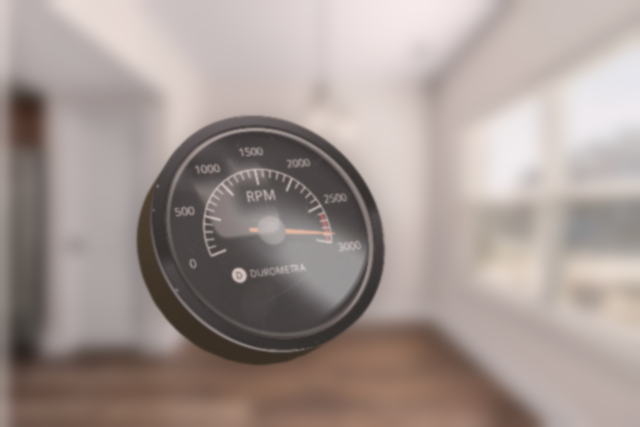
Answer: {"value": 2900, "unit": "rpm"}
